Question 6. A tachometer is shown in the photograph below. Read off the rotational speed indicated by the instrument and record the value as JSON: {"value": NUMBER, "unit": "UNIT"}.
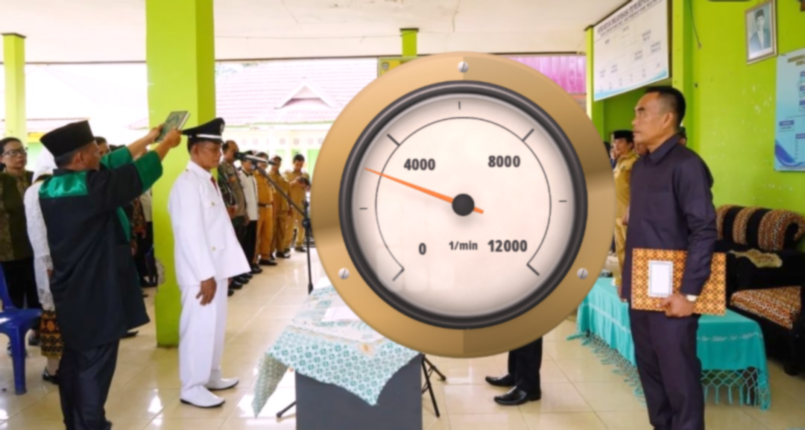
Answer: {"value": 3000, "unit": "rpm"}
